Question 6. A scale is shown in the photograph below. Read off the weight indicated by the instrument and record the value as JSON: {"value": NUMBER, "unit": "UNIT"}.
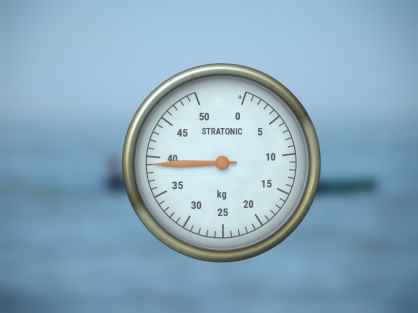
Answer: {"value": 39, "unit": "kg"}
